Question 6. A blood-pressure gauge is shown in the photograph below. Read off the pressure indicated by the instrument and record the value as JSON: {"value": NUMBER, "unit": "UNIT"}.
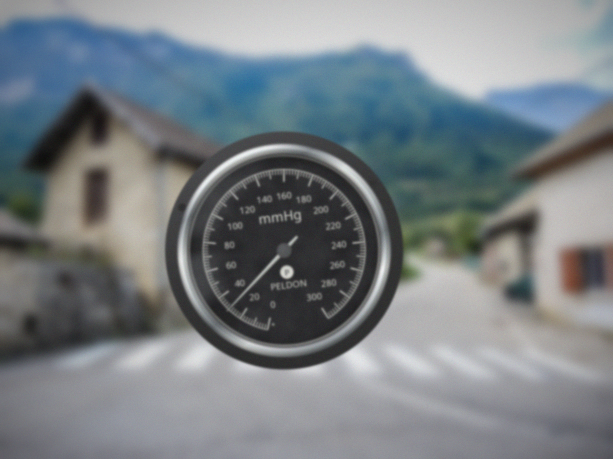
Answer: {"value": 30, "unit": "mmHg"}
